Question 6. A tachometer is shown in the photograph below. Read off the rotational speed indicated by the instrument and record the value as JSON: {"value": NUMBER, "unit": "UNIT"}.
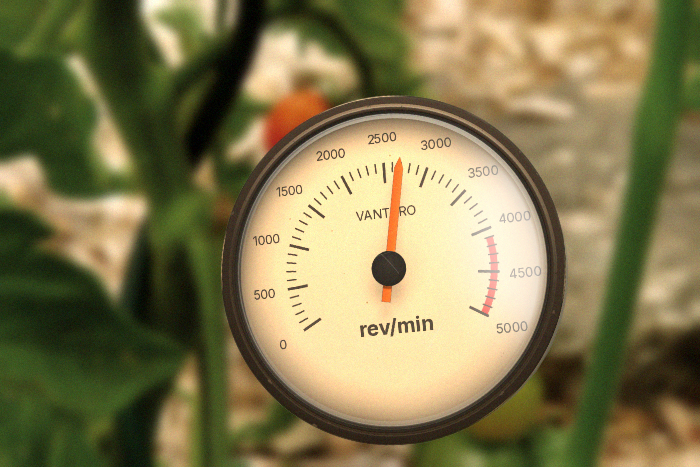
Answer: {"value": 2700, "unit": "rpm"}
